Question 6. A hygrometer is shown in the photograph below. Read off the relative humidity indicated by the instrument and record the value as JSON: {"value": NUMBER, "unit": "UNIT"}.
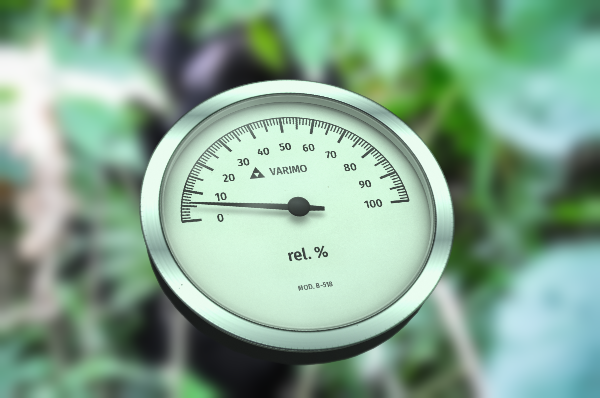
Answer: {"value": 5, "unit": "%"}
